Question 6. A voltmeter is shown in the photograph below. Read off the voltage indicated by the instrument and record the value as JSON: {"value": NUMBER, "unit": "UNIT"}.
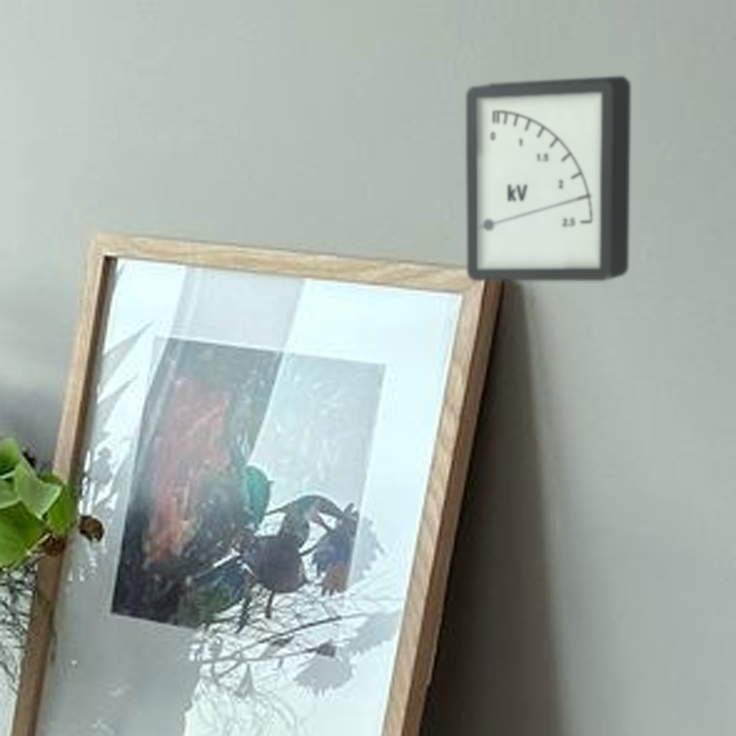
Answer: {"value": 2.25, "unit": "kV"}
